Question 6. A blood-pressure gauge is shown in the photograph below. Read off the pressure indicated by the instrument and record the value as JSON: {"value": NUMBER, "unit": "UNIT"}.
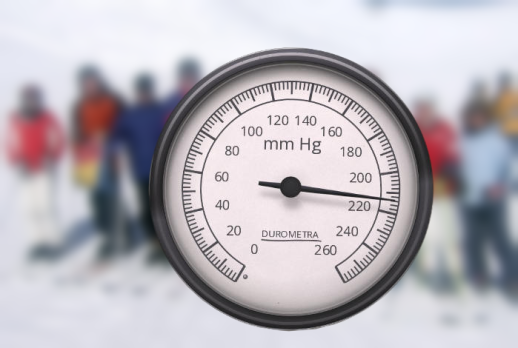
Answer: {"value": 214, "unit": "mmHg"}
